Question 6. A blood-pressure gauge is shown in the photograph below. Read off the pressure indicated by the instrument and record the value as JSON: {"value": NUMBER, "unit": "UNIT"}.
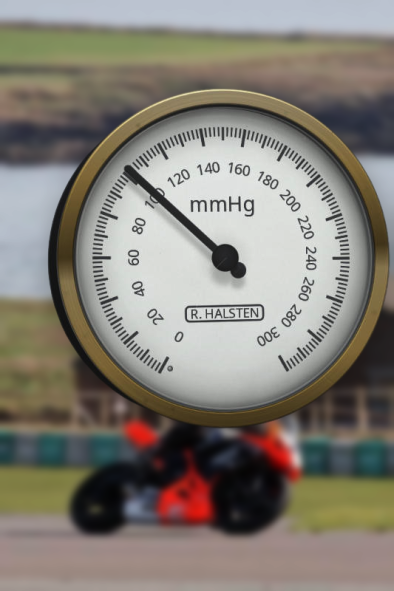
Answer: {"value": 102, "unit": "mmHg"}
